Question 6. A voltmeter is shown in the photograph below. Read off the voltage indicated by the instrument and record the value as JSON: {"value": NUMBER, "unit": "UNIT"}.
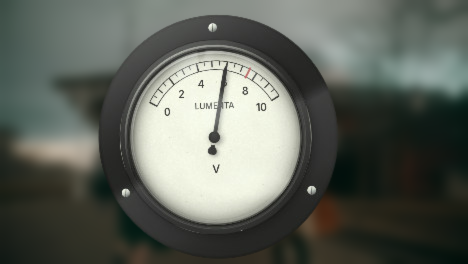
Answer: {"value": 6, "unit": "V"}
